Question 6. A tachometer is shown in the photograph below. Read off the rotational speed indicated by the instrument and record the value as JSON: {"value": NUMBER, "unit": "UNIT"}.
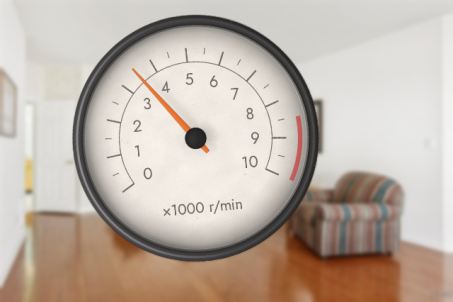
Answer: {"value": 3500, "unit": "rpm"}
